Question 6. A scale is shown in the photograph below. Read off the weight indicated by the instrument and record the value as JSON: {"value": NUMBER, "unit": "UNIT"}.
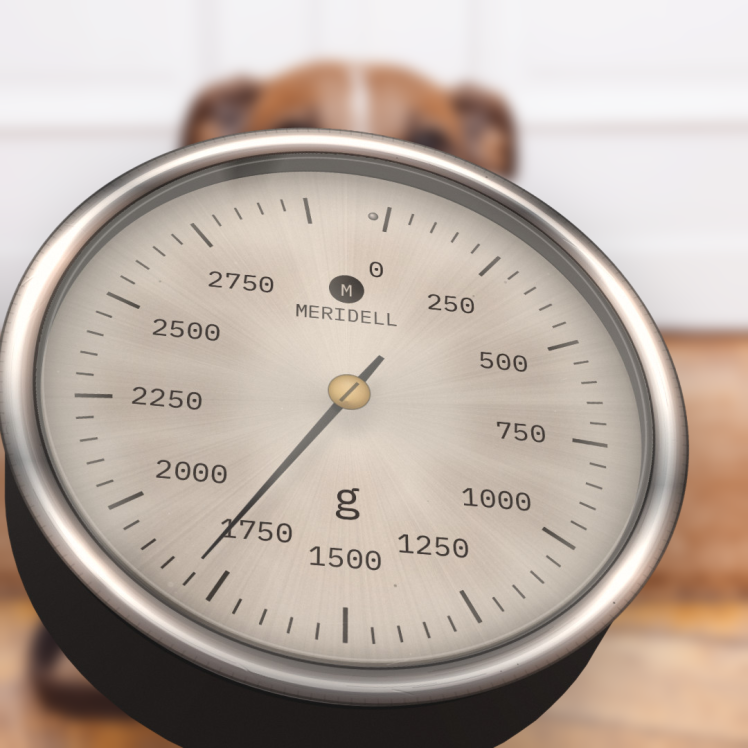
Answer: {"value": 1800, "unit": "g"}
